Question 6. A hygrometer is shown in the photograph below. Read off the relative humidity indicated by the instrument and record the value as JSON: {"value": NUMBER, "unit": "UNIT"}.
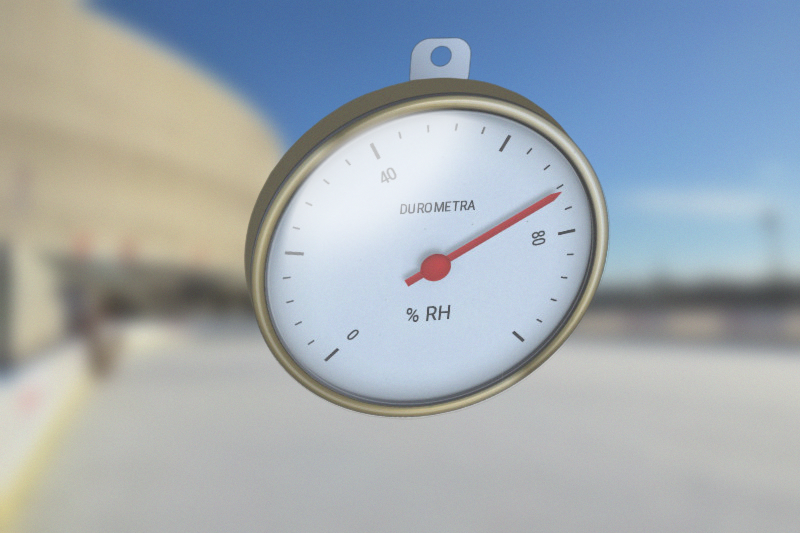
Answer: {"value": 72, "unit": "%"}
